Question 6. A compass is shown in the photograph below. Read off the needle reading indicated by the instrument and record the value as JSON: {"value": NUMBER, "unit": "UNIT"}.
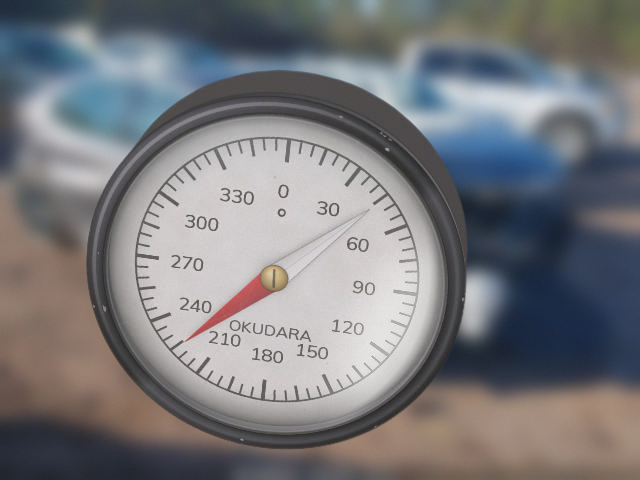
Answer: {"value": 225, "unit": "°"}
